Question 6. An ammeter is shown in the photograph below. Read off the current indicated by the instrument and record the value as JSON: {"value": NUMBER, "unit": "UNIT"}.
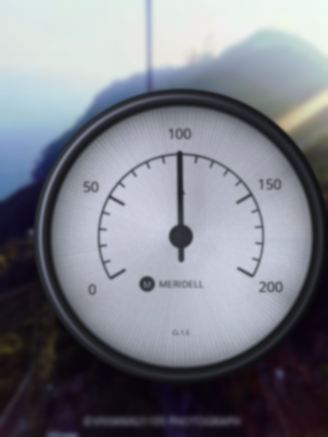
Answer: {"value": 100, "unit": "A"}
